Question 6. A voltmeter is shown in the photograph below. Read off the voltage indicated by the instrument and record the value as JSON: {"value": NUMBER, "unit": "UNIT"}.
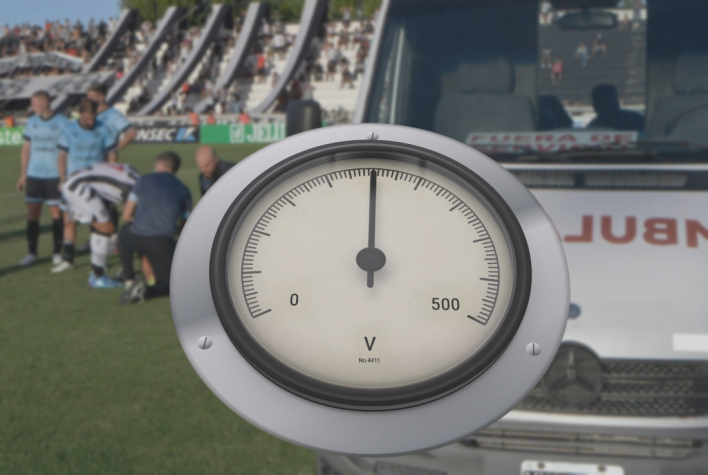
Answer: {"value": 250, "unit": "V"}
